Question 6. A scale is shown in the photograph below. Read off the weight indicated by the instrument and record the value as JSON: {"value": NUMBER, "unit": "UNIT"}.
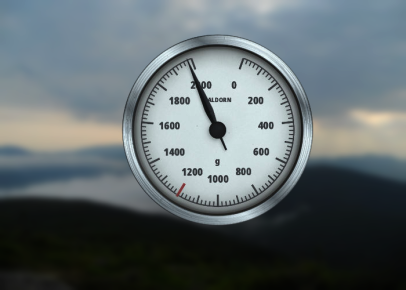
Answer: {"value": 1980, "unit": "g"}
